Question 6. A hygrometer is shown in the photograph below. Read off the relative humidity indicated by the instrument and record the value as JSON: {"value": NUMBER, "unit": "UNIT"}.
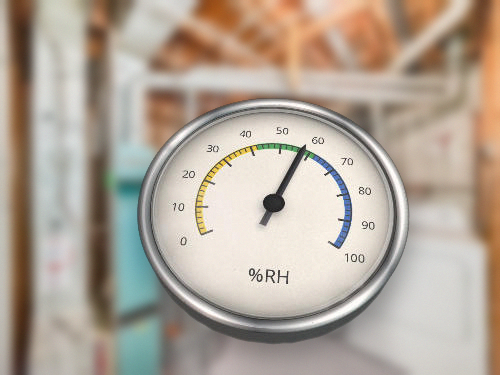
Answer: {"value": 58, "unit": "%"}
